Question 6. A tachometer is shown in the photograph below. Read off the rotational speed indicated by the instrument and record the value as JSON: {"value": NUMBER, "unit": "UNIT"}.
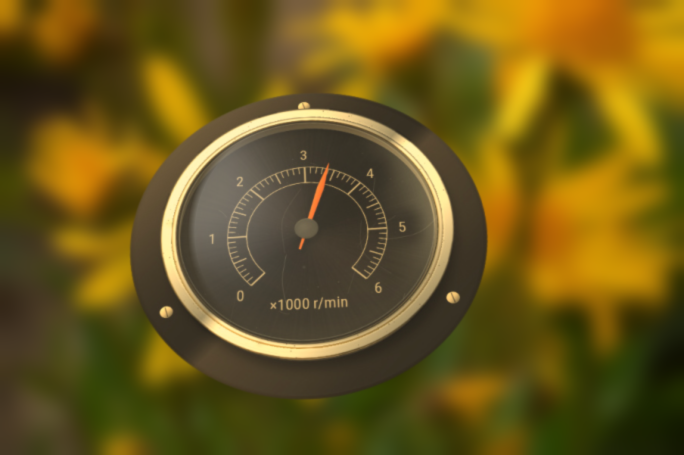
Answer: {"value": 3400, "unit": "rpm"}
